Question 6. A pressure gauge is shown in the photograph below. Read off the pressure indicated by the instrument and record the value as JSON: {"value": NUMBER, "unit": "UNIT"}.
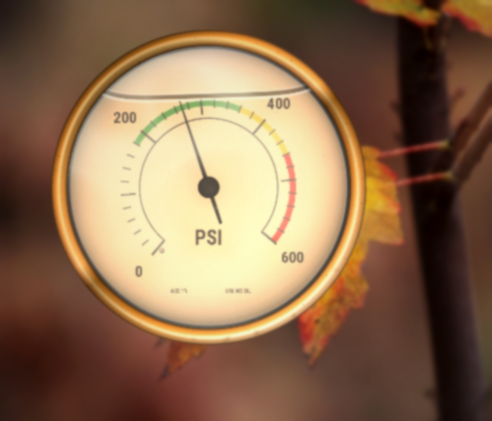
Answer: {"value": 270, "unit": "psi"}
